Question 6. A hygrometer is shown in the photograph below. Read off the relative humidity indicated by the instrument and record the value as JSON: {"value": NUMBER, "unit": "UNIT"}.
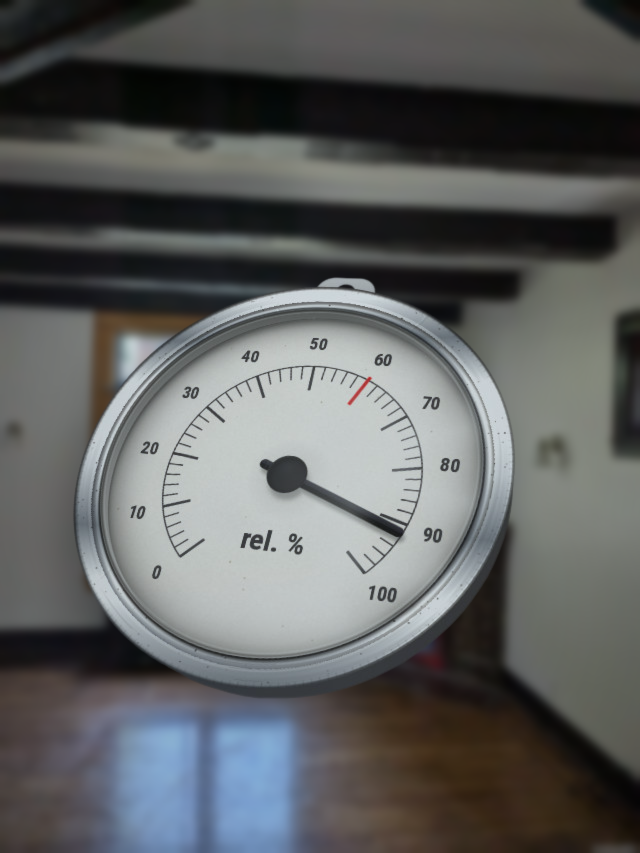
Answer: {"value": 92, "unit": "%"}
